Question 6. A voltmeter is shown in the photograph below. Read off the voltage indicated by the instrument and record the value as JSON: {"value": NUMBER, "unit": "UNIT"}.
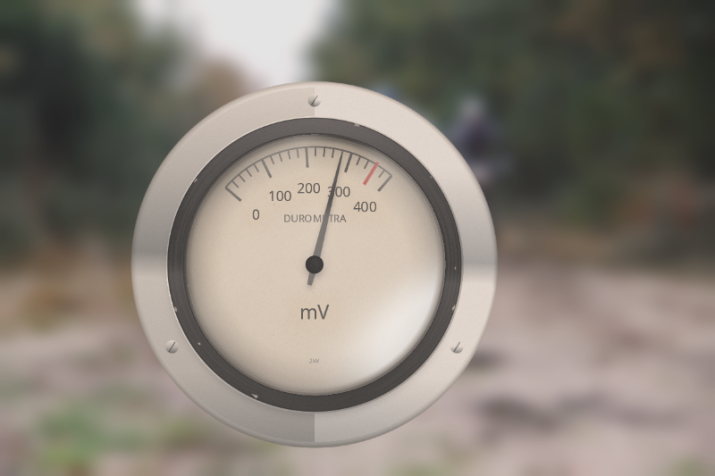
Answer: {"value": 280, "unit": "mV"}
